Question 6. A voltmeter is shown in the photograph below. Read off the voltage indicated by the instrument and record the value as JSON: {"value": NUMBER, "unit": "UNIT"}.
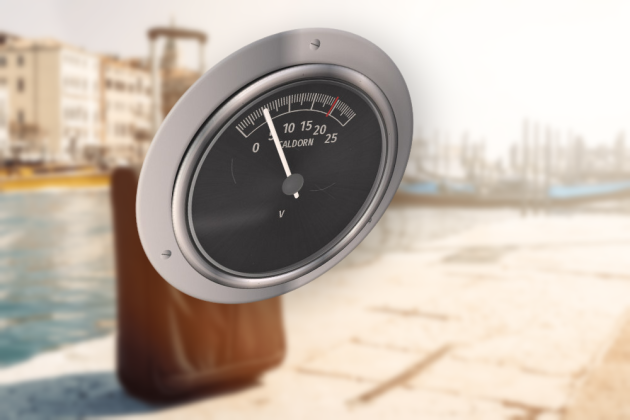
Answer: {"value": 5, "unit": "V"}
